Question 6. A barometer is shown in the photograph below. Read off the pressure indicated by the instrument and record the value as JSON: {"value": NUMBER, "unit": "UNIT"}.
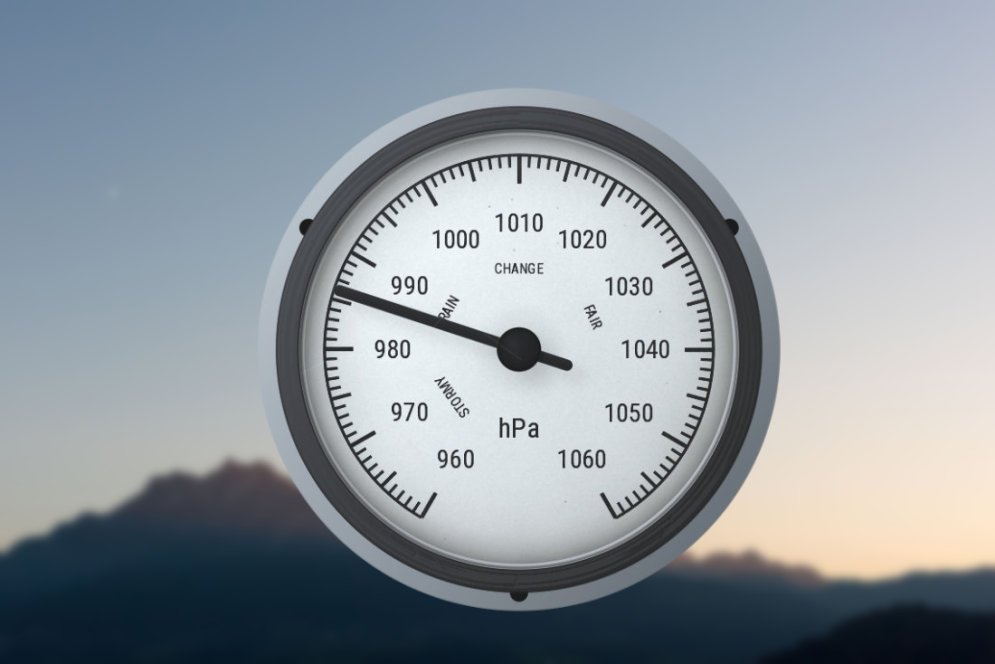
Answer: {"value": 986, "unit": "hPa"}
